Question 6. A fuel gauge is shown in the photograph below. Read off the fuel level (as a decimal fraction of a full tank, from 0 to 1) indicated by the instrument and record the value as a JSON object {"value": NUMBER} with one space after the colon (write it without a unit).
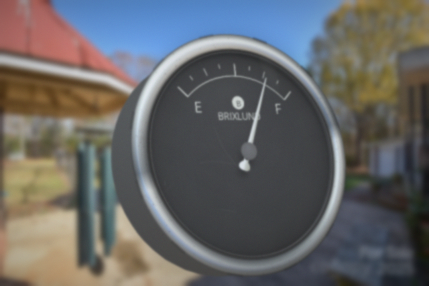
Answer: {"value": 0.75}
